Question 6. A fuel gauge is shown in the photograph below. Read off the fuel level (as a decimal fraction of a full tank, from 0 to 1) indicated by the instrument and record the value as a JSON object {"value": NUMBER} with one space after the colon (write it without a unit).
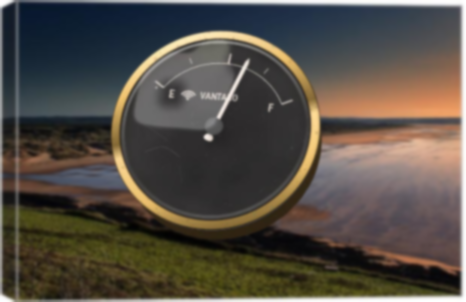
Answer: {"value": 0.625}
